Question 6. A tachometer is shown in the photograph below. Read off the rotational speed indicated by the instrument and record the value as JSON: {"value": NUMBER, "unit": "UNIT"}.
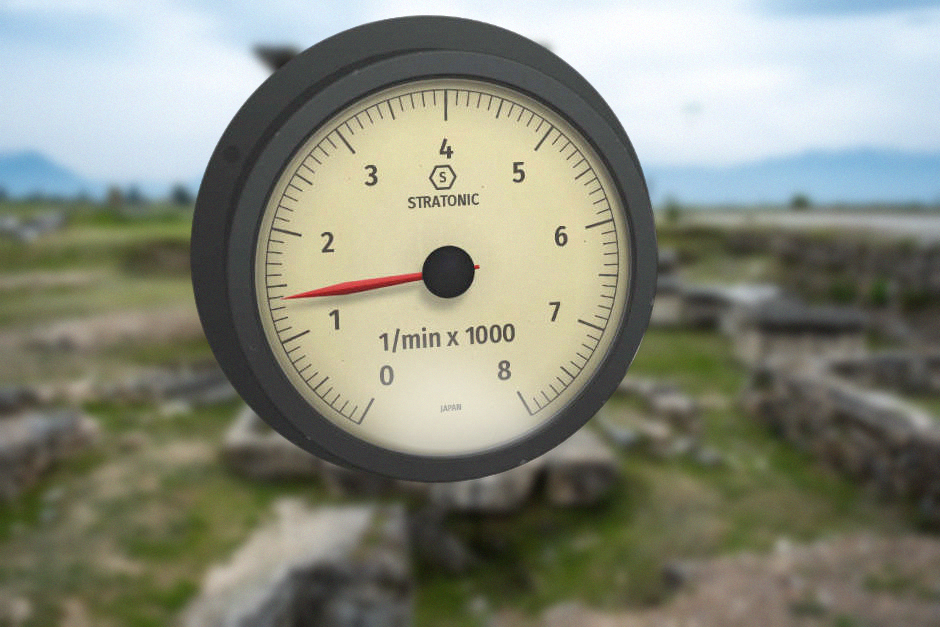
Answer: {"value": 1400, "unit": "rpm"}
